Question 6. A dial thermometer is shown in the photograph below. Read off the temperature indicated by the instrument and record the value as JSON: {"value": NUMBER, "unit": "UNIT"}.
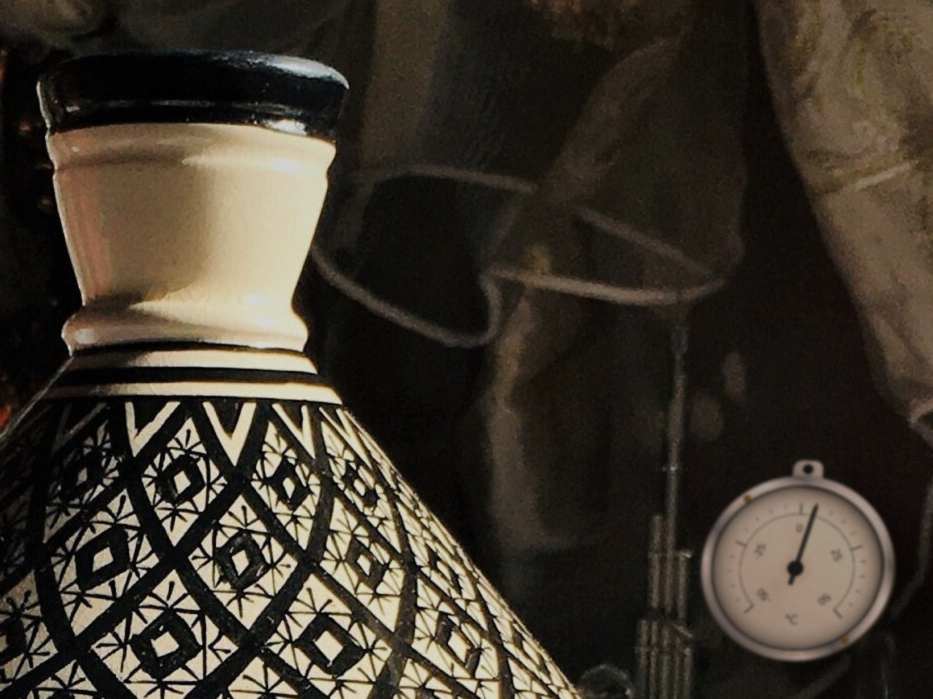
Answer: {"value": 5, "unit": "°C"}
